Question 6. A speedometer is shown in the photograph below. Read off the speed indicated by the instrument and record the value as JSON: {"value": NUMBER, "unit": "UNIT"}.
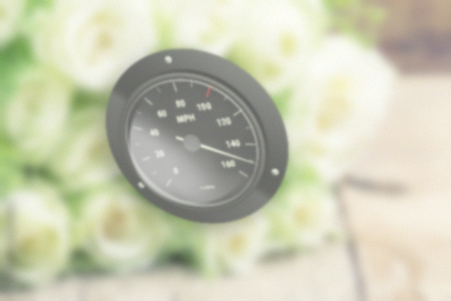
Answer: {"value": 150, "unit": "mph"}
